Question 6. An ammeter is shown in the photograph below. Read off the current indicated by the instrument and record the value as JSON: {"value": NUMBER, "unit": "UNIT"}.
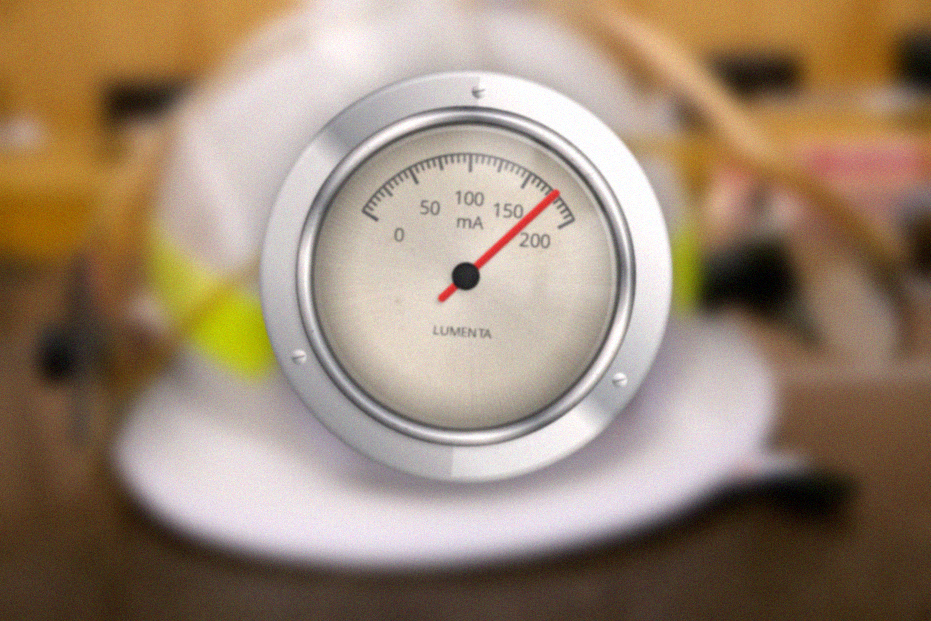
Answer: {"value": 175, "unit": "mA"}
